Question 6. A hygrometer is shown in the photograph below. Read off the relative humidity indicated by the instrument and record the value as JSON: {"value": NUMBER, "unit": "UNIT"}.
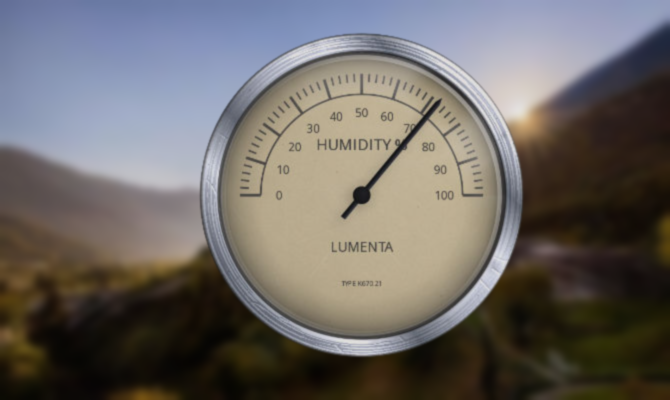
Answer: {"value": 72, "unit": "%"}
